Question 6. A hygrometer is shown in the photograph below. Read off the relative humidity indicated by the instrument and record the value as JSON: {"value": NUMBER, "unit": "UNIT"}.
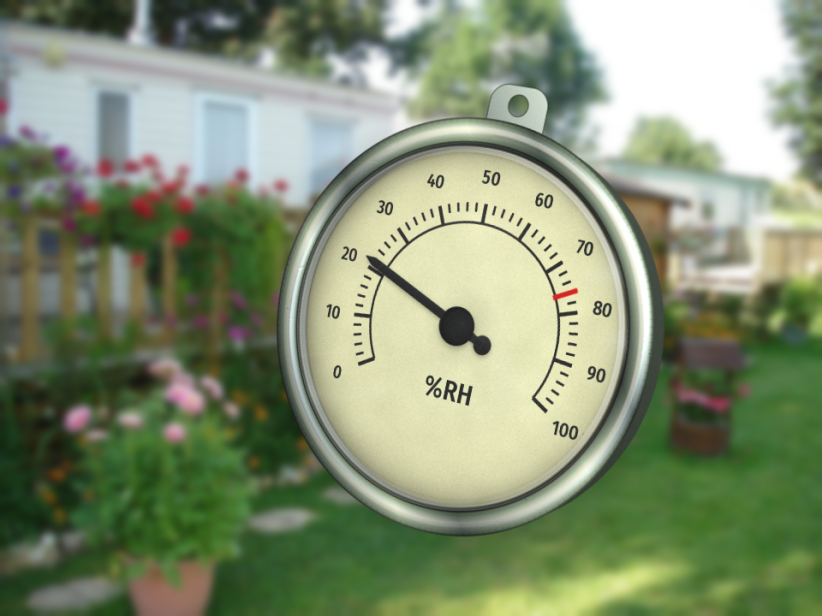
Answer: {"value": 22, "unit": "%"}
